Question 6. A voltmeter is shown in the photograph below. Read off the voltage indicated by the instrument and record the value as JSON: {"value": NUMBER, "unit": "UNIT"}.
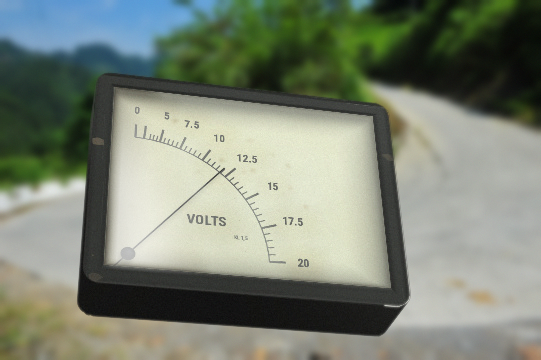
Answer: {"value": 12, "unit": "V"}
